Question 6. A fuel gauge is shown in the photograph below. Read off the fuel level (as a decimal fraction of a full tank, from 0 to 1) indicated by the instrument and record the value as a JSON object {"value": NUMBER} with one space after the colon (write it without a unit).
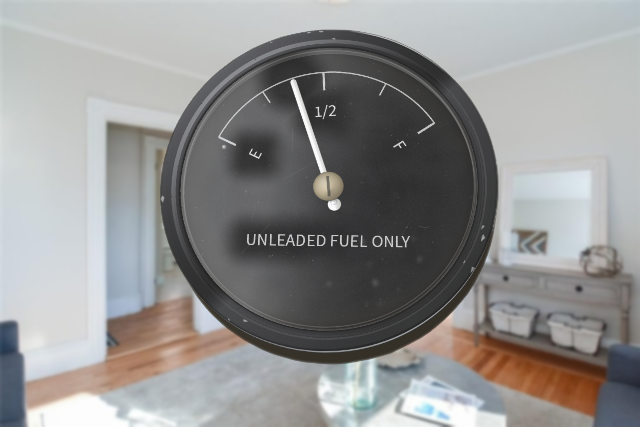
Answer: {"value": 0.375}
